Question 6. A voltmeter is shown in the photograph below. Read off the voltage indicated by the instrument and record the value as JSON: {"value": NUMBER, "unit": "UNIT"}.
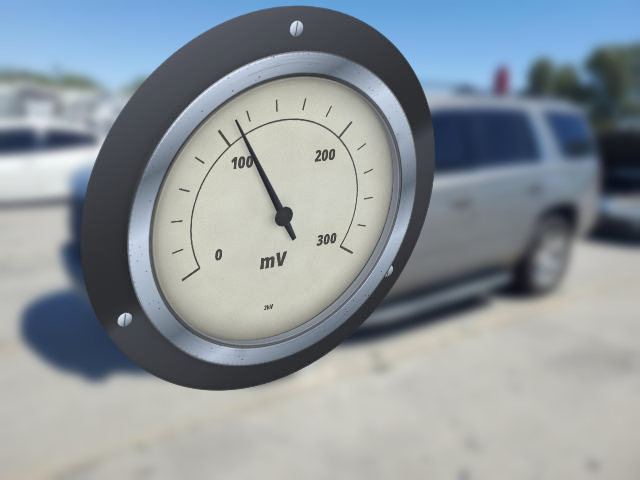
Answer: {"value": 110, "unit": "mV"}
